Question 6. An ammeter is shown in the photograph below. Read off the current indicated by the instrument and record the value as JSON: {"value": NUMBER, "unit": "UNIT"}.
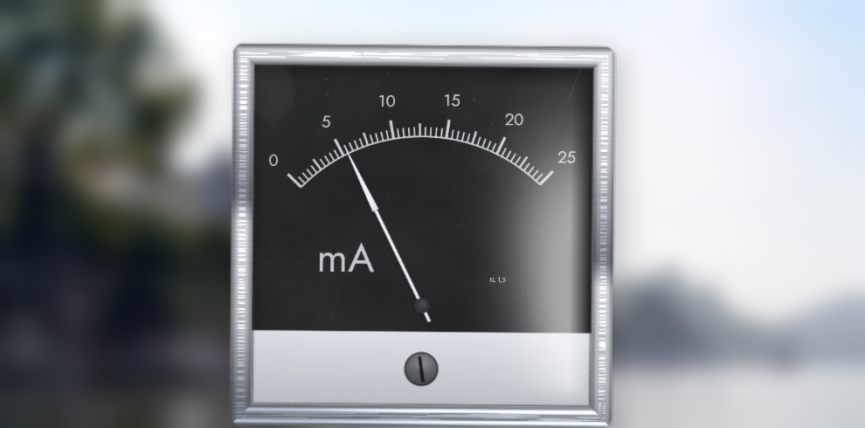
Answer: {"value": 5.5, "unit": "mA"}
